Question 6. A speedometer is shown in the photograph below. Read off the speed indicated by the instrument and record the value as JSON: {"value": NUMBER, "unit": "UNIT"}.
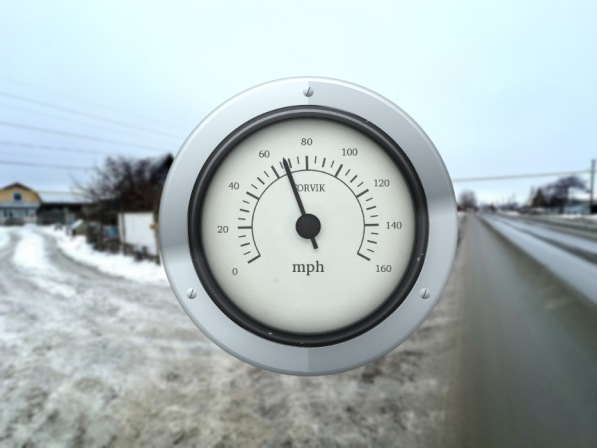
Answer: {"value": 67.5, "unit": "mph"}
